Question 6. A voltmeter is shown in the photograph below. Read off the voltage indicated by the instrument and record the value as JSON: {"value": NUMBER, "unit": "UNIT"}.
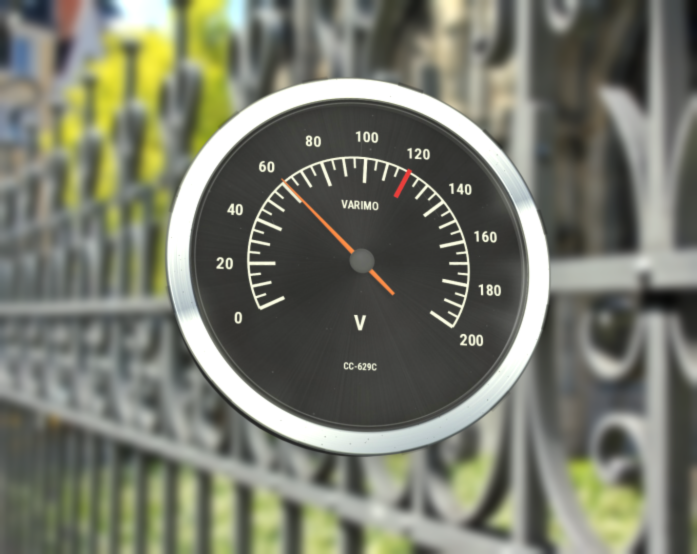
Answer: {"value": 60, "unit": "V"}
